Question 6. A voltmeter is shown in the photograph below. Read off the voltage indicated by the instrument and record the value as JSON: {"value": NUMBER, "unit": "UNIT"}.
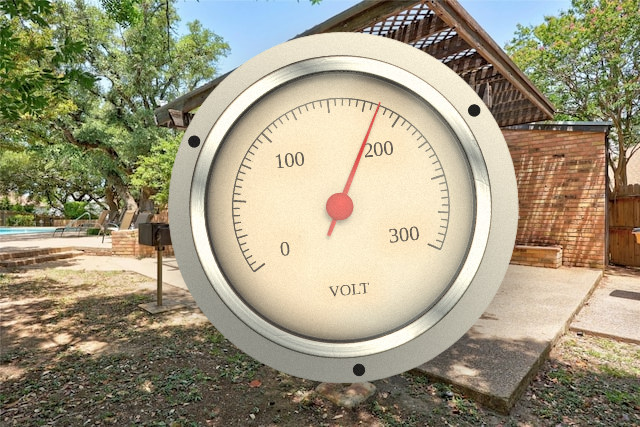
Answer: {"value": 185, "unit": "V"}
